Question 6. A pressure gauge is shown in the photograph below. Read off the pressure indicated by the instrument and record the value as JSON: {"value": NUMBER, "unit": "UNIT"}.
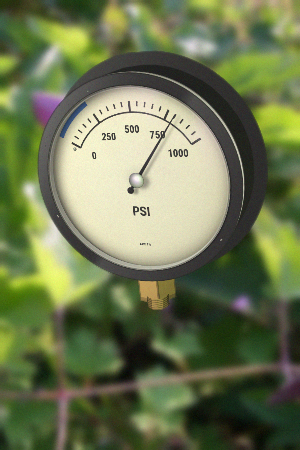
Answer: {"value": 800, "unit": "psi"}
